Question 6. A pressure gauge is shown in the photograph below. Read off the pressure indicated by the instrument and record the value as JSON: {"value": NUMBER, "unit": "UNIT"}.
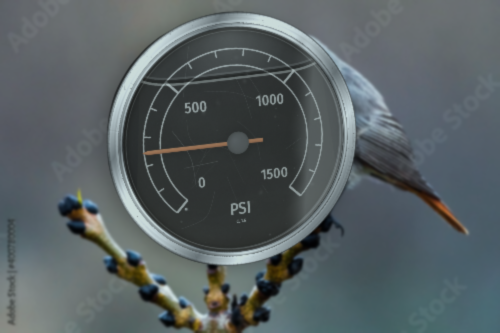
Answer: {"value": 250, "unit": "psi"}
